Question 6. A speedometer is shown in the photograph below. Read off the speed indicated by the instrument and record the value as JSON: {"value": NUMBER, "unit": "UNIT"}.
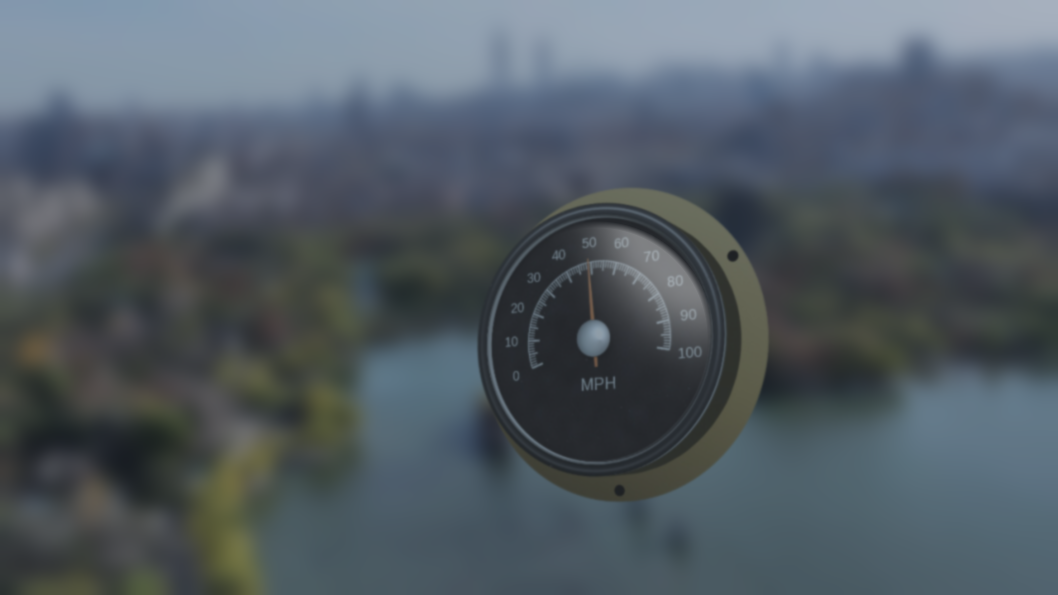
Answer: {"value": 50, "unit": "mph"}
